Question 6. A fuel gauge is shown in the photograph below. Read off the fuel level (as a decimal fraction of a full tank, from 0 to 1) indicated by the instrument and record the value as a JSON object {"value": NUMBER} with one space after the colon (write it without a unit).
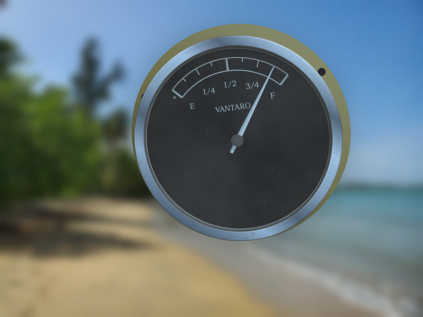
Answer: {"value": 0.875}
